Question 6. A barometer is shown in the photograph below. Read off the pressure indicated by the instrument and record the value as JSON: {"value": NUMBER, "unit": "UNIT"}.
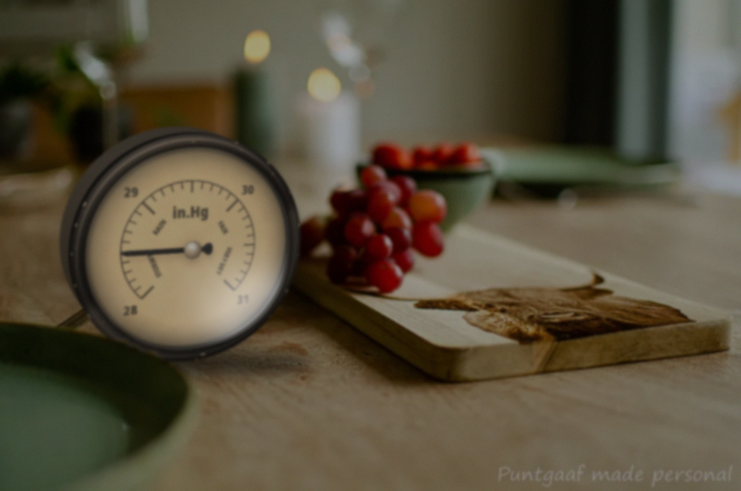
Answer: {"value": 28.5, "unit": "inHg"}
